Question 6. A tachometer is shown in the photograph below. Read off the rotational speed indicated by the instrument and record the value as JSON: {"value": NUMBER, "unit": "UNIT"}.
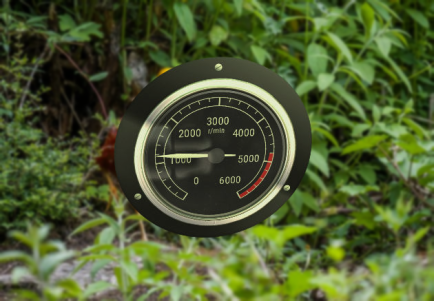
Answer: {"value": 1200, "unit": "rpm"}
